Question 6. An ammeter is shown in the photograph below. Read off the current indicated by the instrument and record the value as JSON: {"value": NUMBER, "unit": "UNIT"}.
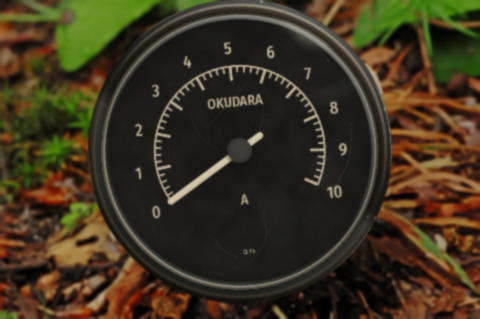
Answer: {"value": 0, "unit": "A"}
